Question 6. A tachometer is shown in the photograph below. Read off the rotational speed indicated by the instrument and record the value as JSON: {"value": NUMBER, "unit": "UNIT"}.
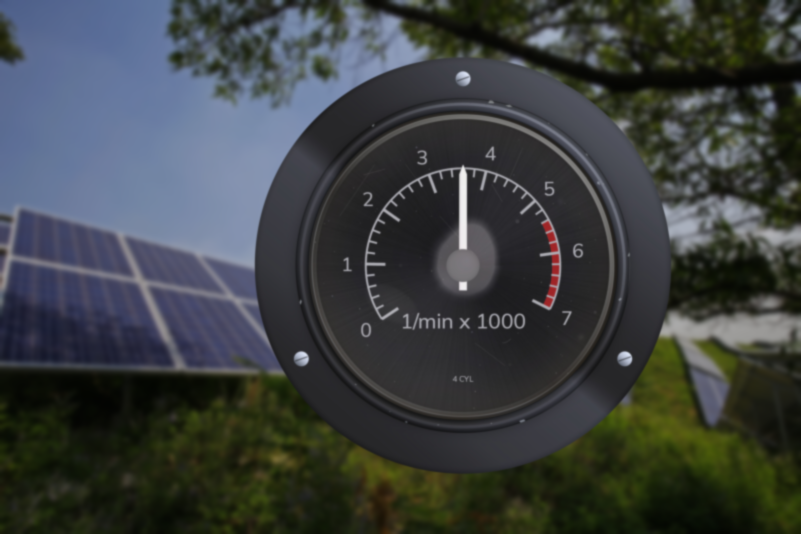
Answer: {"value": 3600, "unit": "rpm"}
